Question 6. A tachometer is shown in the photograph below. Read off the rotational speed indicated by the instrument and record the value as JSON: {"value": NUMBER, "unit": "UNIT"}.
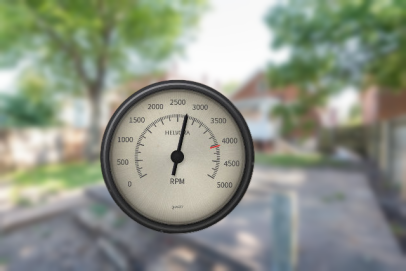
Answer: {"value": 2750, "unit": "rpm"}
